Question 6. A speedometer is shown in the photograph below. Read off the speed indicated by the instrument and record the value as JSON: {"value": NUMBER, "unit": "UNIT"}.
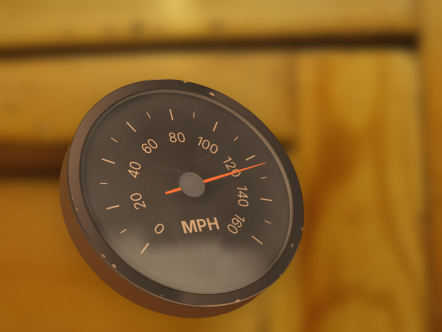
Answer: {"value": 125, "unit": "mph"}
